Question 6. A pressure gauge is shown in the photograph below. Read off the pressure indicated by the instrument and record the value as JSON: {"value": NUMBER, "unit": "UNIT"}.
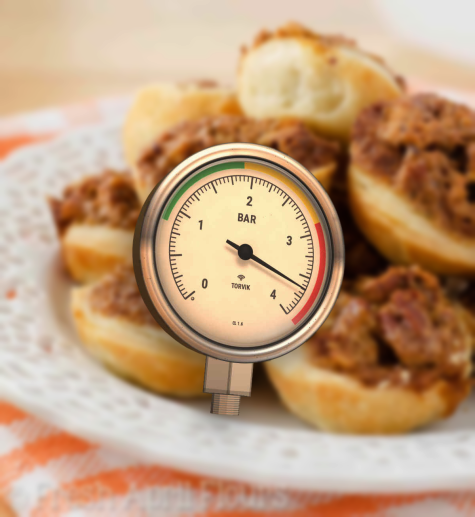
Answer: {"value": 3.65, "unit": "bar"}
